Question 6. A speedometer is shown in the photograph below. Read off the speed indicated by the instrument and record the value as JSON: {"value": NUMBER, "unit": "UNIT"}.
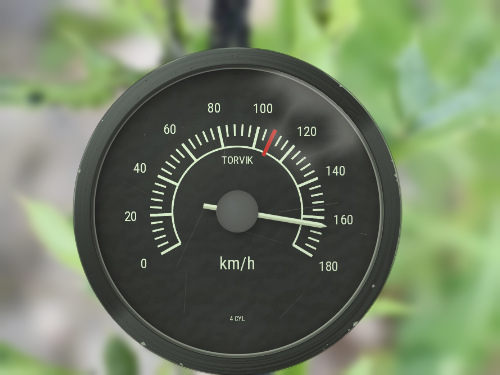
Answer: {"value": 164, "unit": "km/h"}
